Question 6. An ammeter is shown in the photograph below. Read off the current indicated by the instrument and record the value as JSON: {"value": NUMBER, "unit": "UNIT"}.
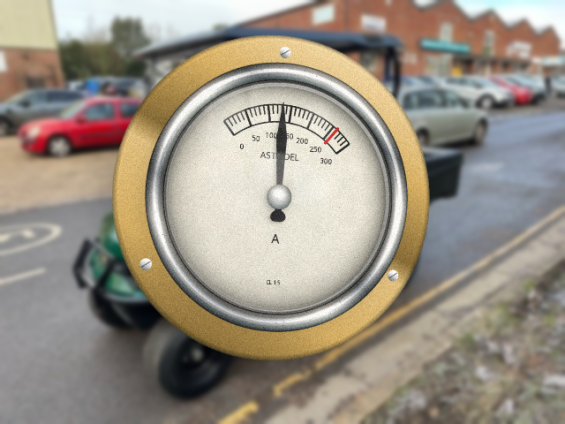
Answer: {"value": 130, "unit": "A"}
